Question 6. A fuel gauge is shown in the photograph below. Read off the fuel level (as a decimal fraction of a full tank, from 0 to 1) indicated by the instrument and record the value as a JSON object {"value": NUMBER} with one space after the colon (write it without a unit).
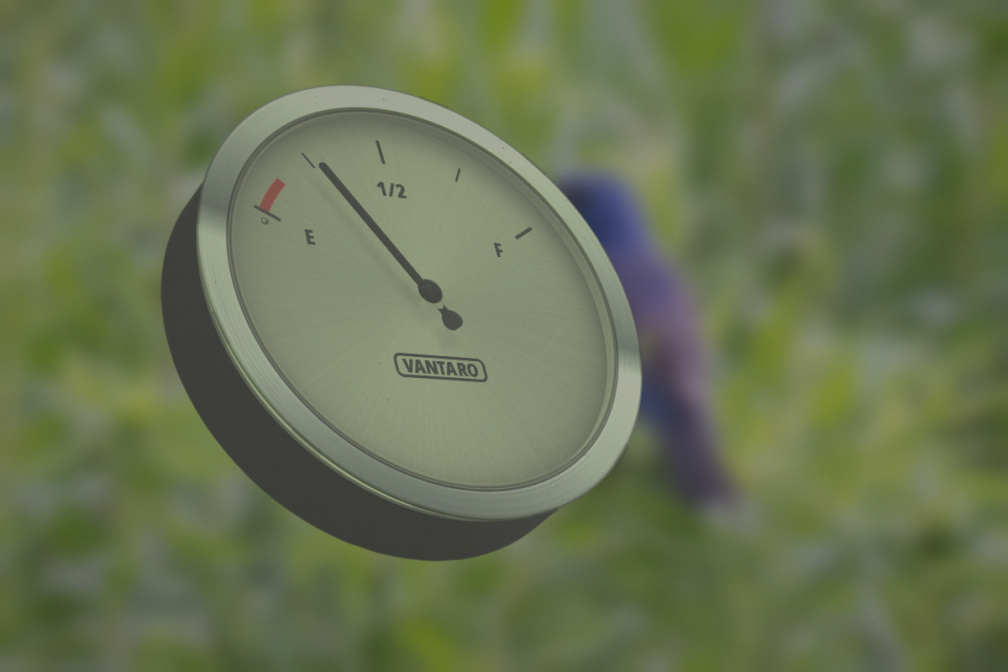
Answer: {"value": 0.25}
